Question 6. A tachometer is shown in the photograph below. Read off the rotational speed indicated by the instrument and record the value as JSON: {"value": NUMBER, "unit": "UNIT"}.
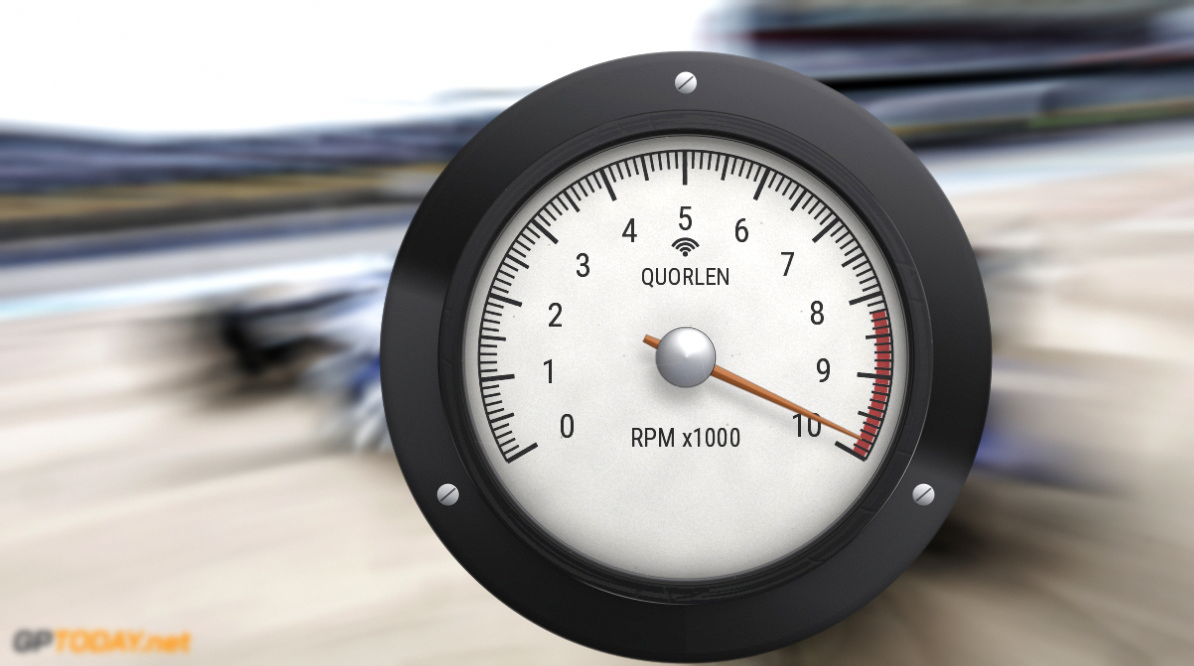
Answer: {"value": 9800, "unit": "rpm"}
